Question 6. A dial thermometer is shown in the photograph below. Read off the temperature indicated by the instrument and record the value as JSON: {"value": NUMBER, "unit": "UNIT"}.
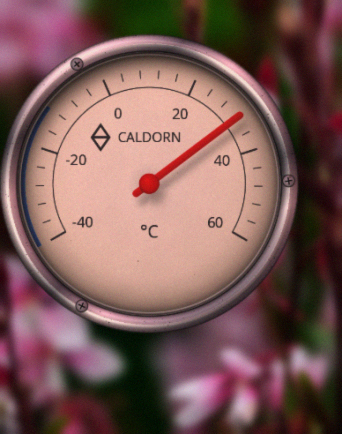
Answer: {"value": 32, "unit": "°C"}
